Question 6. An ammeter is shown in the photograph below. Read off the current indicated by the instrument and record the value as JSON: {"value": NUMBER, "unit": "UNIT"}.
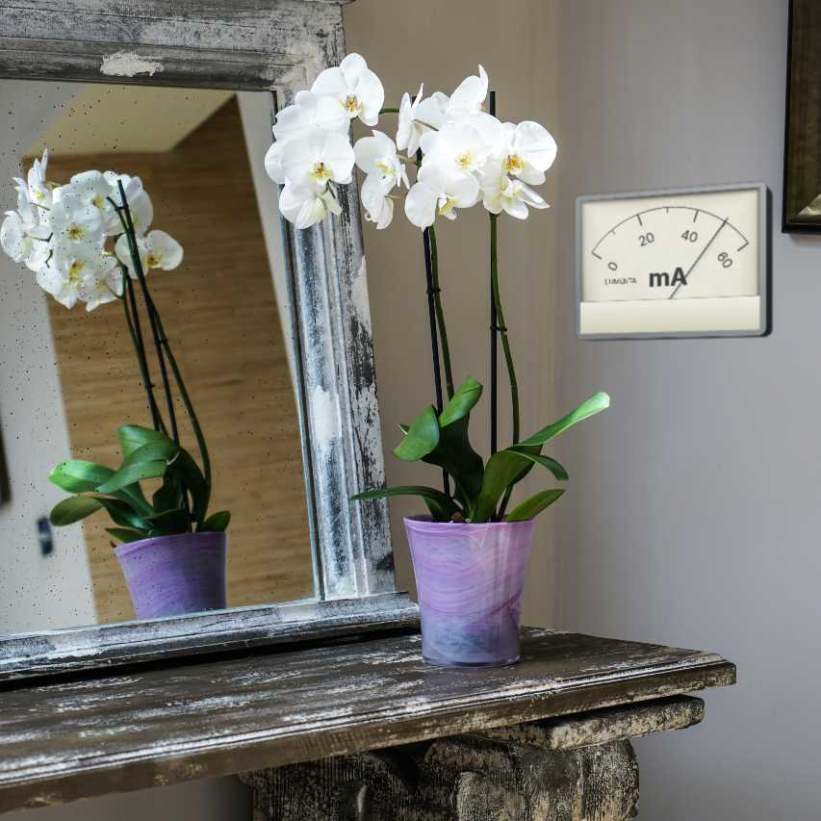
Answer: {"value": 50, "unit": "mA"}
